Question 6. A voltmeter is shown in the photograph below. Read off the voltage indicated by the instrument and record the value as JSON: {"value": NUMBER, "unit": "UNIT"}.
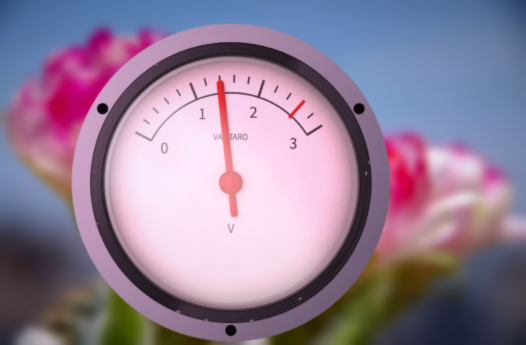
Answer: {"value": 1.4, "unit": "V"}
